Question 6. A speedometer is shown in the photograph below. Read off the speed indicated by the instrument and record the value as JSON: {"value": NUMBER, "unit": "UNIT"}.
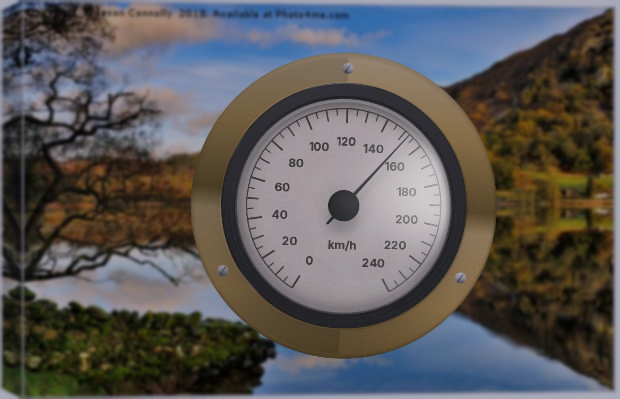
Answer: {"value": 152.5, "unit": "km/h"}
